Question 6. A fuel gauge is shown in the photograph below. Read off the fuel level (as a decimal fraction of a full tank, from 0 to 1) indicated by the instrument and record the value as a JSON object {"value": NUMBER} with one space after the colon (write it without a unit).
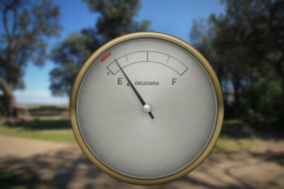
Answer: {"value": 0.125}
